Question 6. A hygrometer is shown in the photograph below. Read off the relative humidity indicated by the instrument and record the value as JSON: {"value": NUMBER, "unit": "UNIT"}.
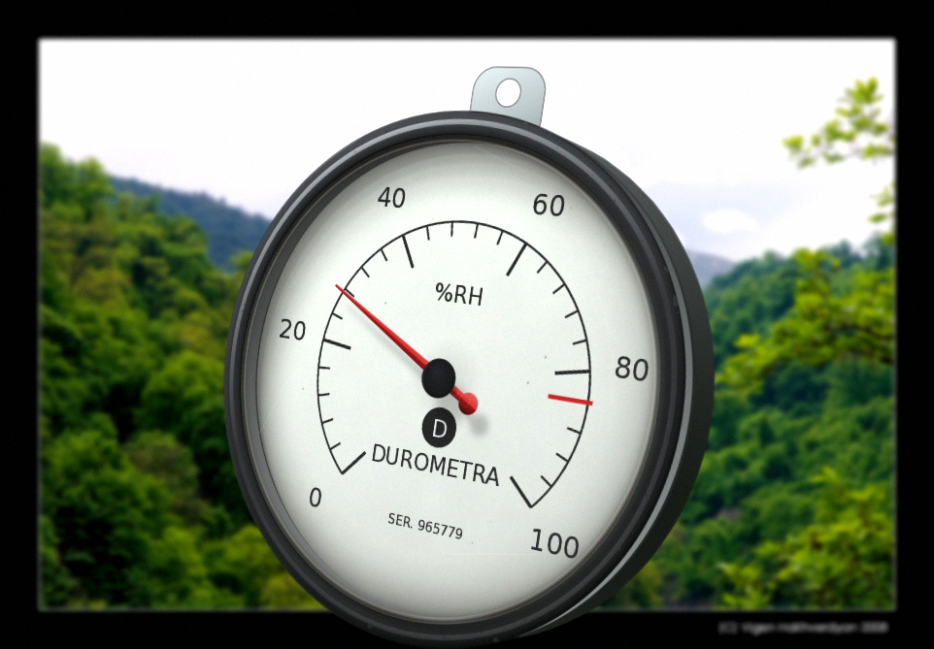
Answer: {"value": 28, "unit": "%"}
